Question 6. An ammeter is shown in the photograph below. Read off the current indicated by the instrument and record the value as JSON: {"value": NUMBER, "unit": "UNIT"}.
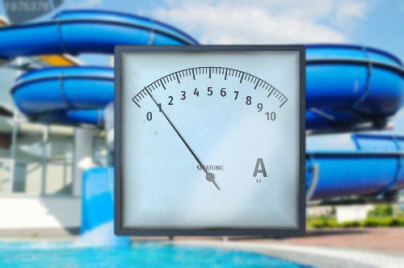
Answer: {"value": 1, "unit": "A"}
